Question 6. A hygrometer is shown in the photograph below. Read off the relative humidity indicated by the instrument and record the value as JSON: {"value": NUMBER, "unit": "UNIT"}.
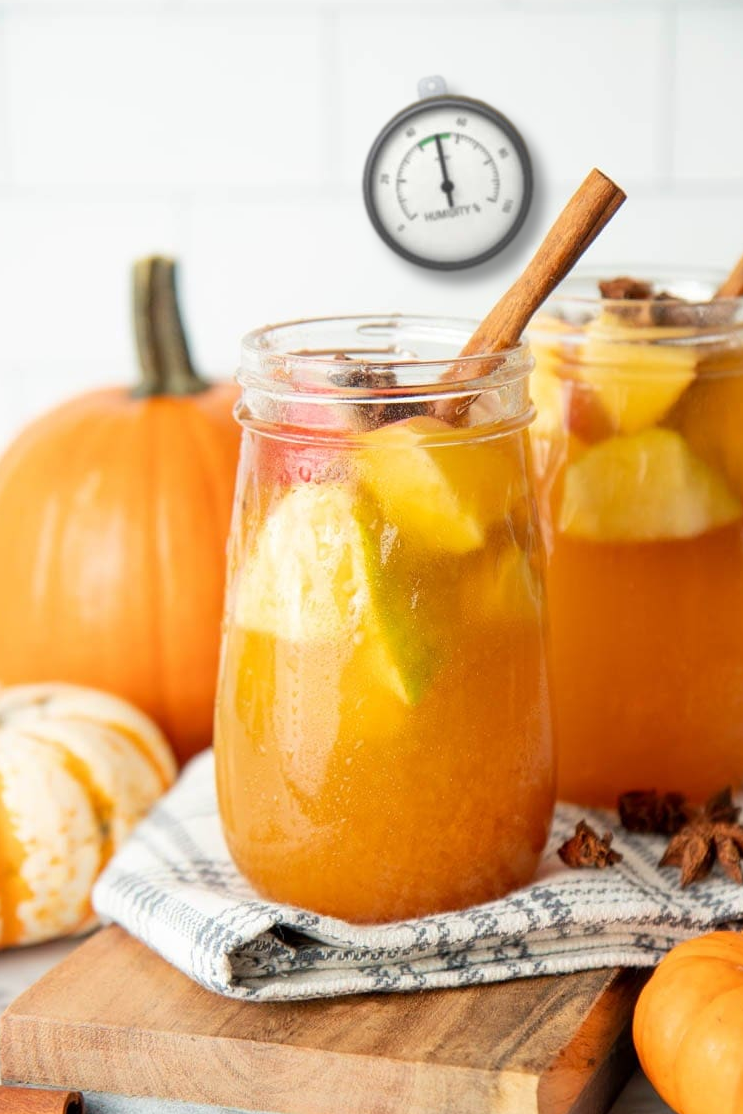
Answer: {"value": 50, "unit": "%"}
